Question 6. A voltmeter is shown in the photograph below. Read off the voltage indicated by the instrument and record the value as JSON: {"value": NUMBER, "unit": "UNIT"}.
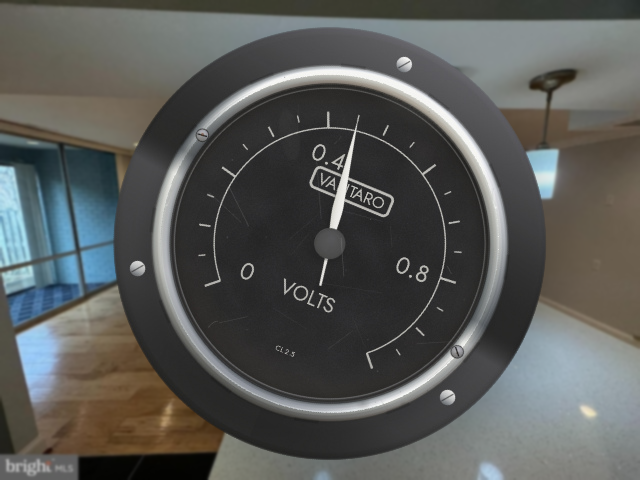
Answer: {"value": 0.45, "unit": "V"}
